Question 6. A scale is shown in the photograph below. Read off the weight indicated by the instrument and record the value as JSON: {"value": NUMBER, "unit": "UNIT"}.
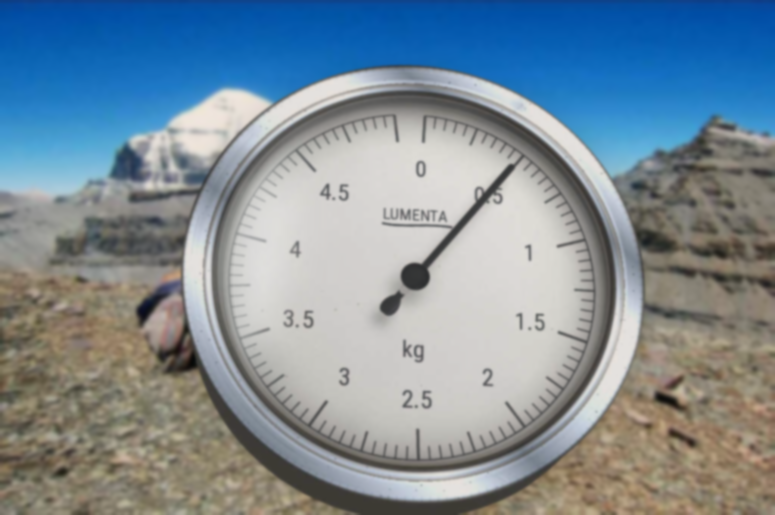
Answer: {"value": 0.5, "unit": "kg"}
